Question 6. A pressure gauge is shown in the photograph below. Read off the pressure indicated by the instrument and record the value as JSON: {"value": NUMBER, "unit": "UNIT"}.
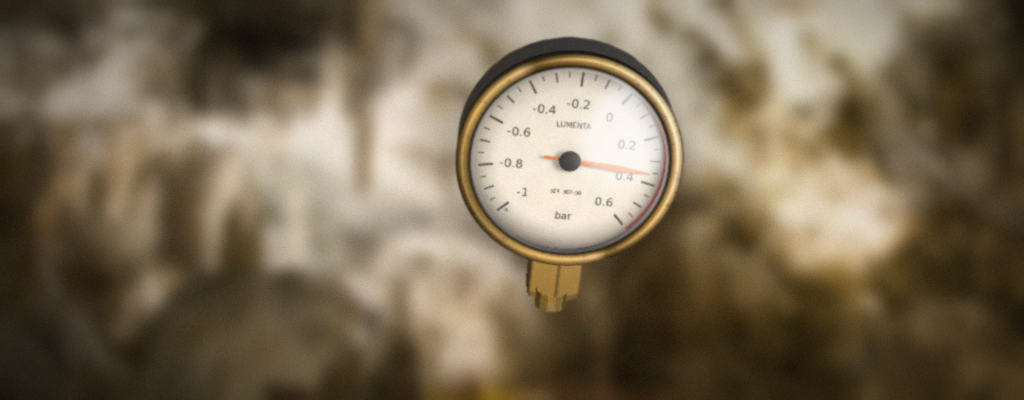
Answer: {"value": 0.35, "unit": "bar"}
